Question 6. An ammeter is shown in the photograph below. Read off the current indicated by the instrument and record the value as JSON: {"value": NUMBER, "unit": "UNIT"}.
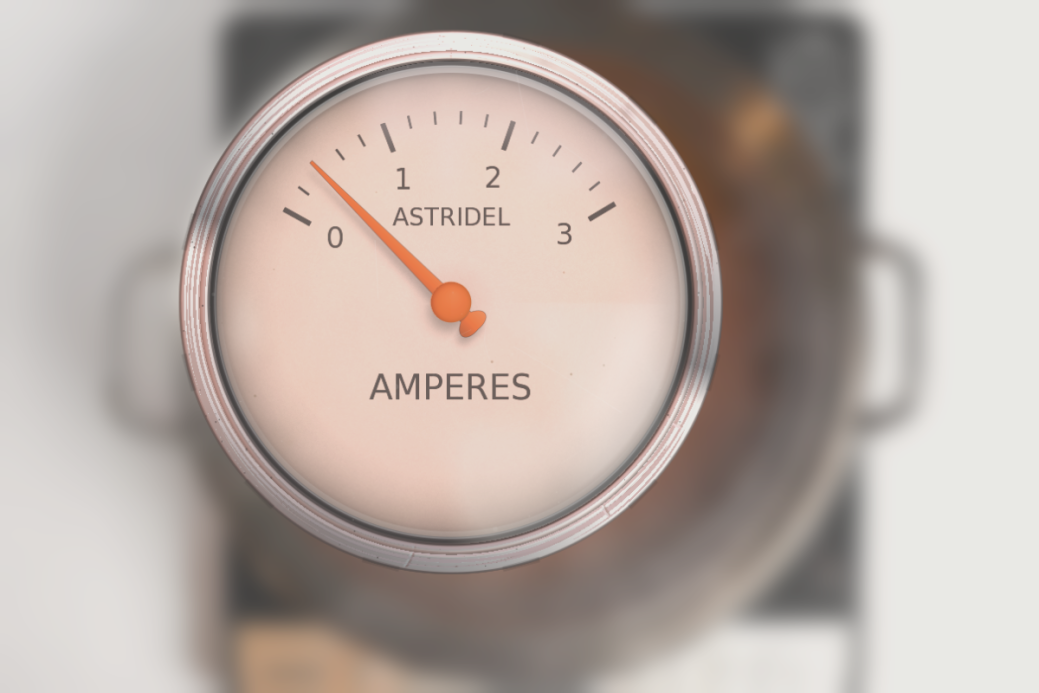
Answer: {"value": 0.4, "unit": "A"}
